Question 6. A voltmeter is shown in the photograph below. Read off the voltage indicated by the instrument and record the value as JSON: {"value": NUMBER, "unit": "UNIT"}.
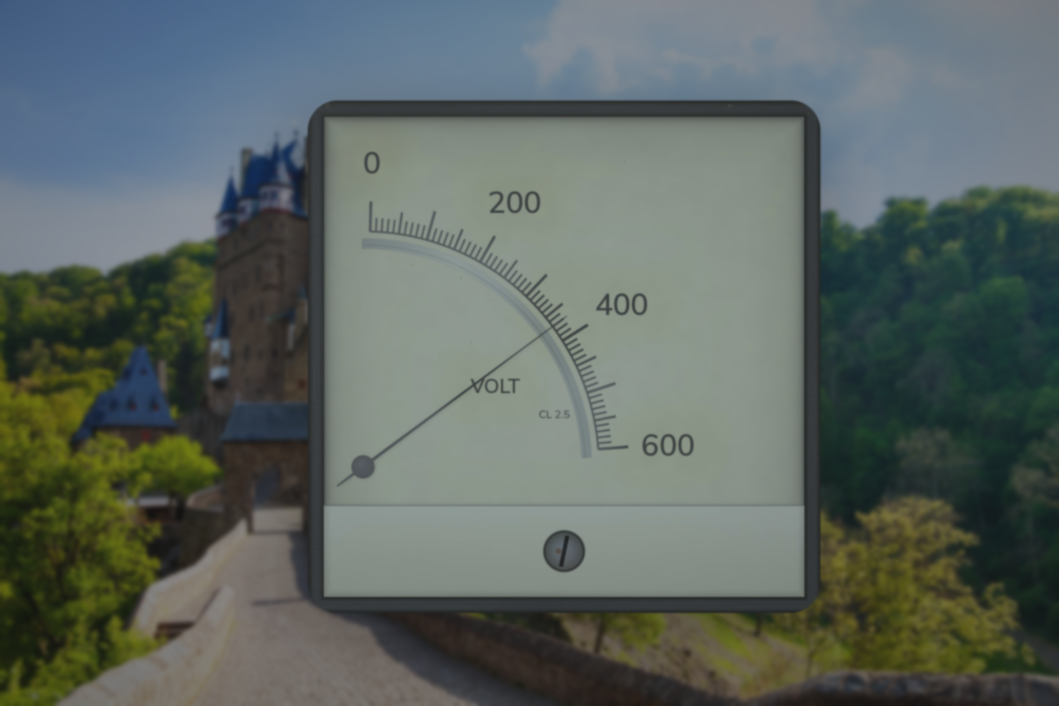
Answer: {"value": 370, "unit": "V"}
